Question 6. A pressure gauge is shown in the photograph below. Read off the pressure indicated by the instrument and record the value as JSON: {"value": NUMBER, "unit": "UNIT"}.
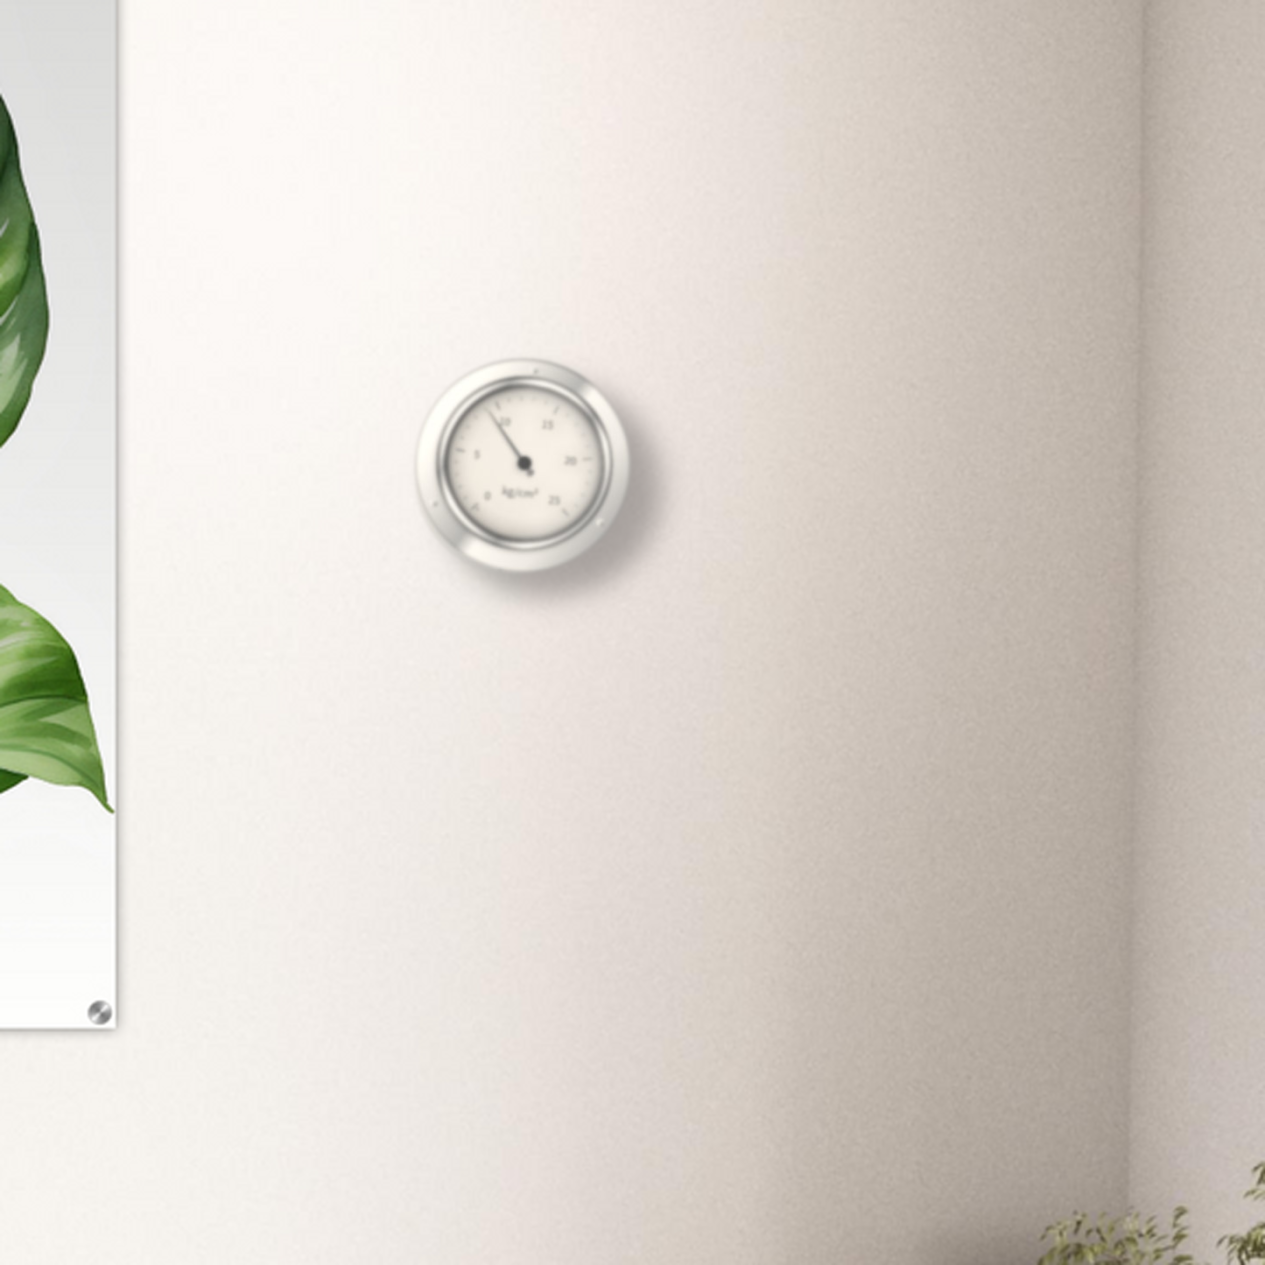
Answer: {"value": 9, "unit": "kg/cm²"}
